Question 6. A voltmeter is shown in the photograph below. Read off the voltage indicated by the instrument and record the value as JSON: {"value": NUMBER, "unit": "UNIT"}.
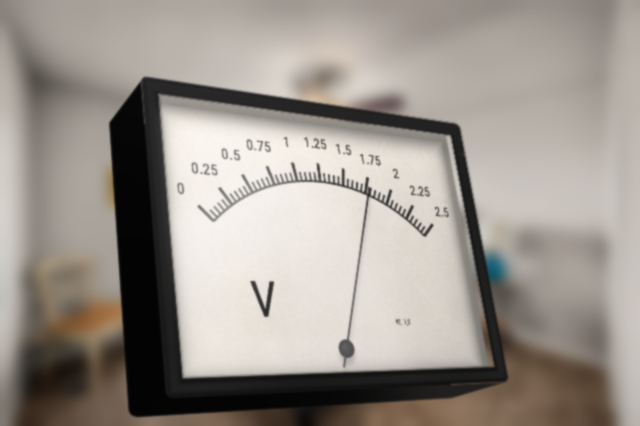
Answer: {"value": 1.75, "unit": "V"}
